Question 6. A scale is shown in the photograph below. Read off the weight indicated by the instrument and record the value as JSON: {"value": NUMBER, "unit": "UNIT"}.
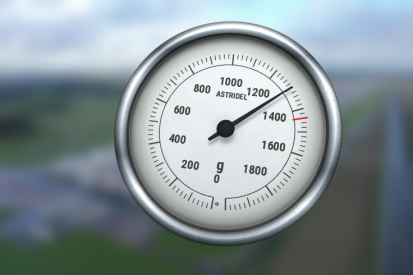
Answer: {"value": 1300, "unit": "g"}
